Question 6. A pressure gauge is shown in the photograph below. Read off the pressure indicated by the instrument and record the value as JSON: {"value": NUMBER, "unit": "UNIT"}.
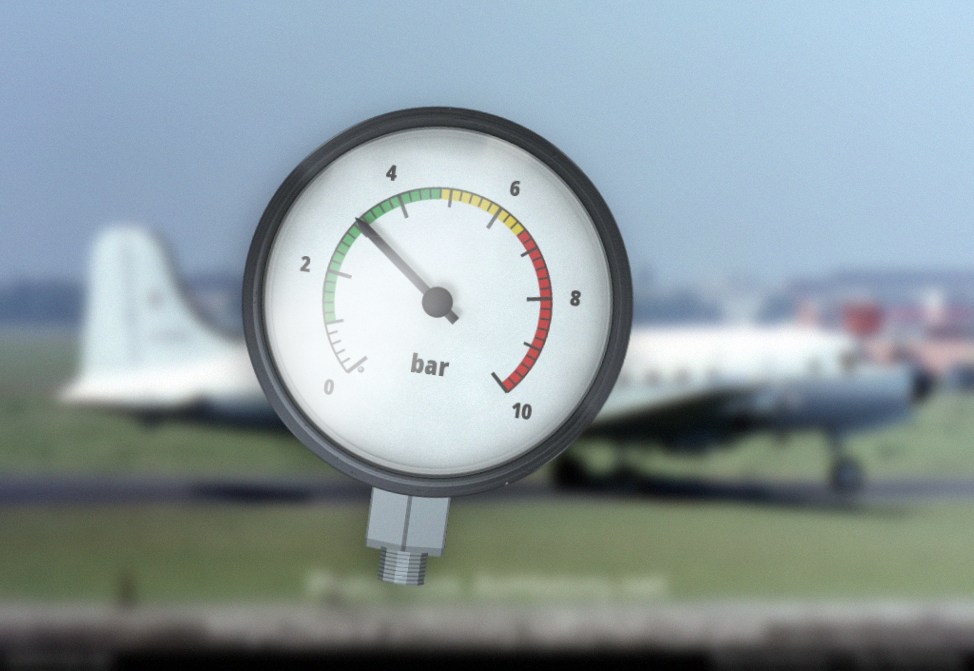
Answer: {"value": 3.1, "unit": "bar"}
